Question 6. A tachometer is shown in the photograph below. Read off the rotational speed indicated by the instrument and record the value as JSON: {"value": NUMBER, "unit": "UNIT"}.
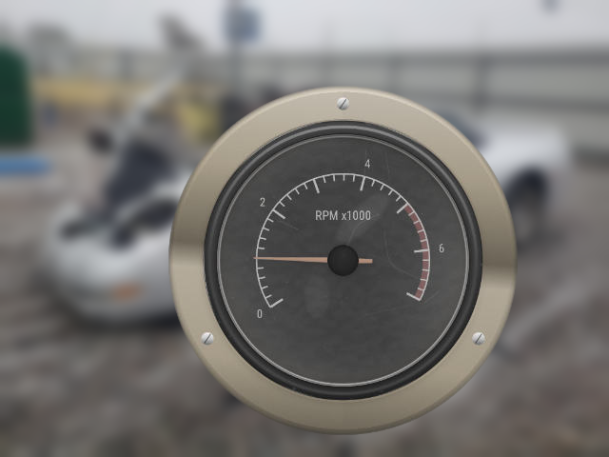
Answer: {"value": 1000, "unit": "rpm"}
